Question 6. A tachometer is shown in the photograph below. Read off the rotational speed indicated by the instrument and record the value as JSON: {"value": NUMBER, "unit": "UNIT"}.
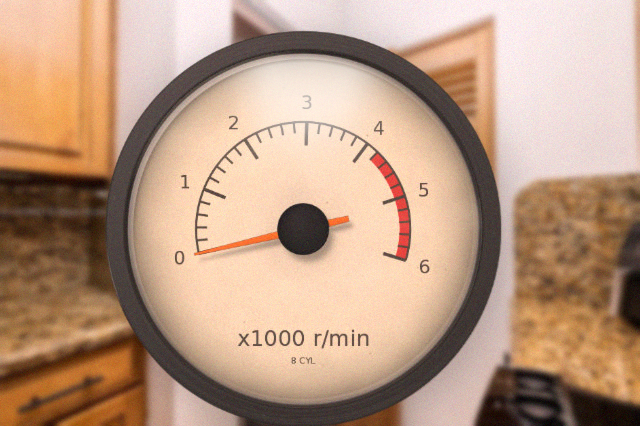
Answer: {"value": 0, "unit": "rpm"}
